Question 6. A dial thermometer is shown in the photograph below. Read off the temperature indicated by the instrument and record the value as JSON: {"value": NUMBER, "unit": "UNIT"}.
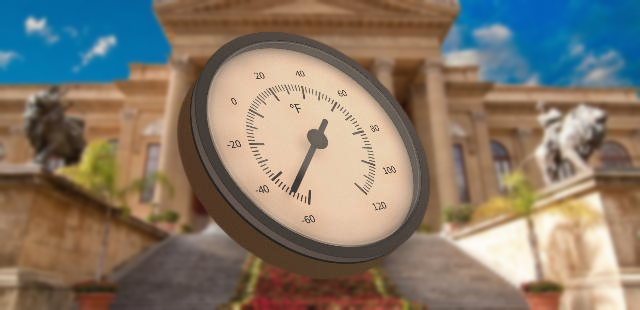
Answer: {"value": -50, "unit": "°F"}
